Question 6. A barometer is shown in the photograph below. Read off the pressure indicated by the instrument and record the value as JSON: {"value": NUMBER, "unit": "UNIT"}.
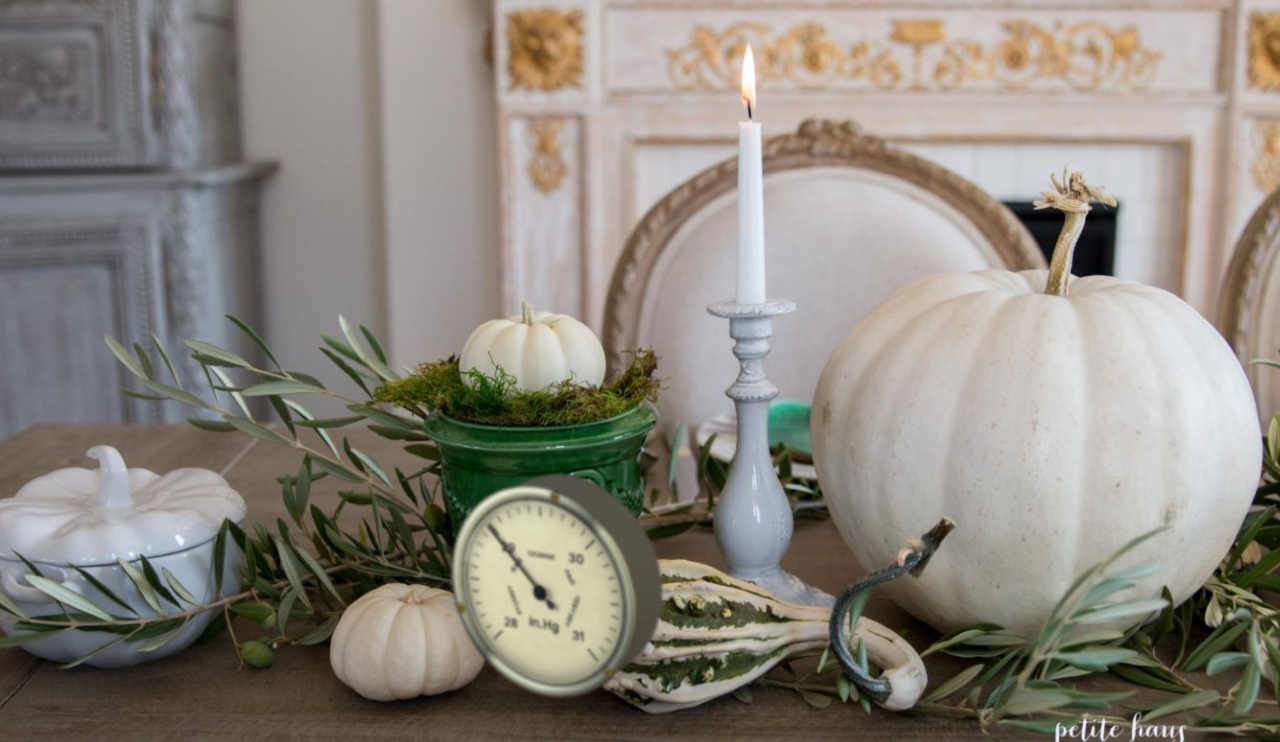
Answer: {"value": 29, "unit": "inHg"}
